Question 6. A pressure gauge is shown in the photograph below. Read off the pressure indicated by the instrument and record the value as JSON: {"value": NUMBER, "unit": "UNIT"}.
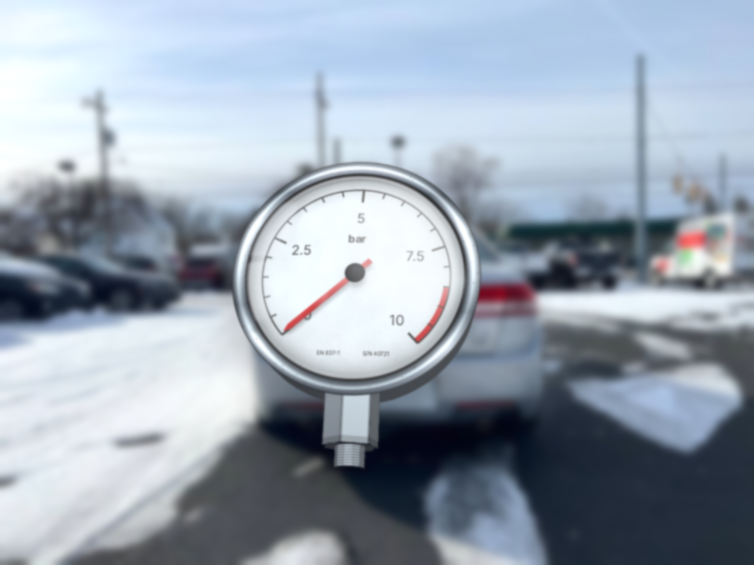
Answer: {"value": 0, "unit": "bar"}
